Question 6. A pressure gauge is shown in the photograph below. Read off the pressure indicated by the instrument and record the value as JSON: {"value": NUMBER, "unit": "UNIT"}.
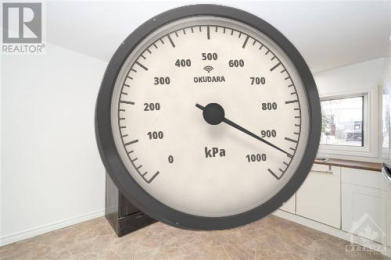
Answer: {"value": 940, "unit": "kPa"}
